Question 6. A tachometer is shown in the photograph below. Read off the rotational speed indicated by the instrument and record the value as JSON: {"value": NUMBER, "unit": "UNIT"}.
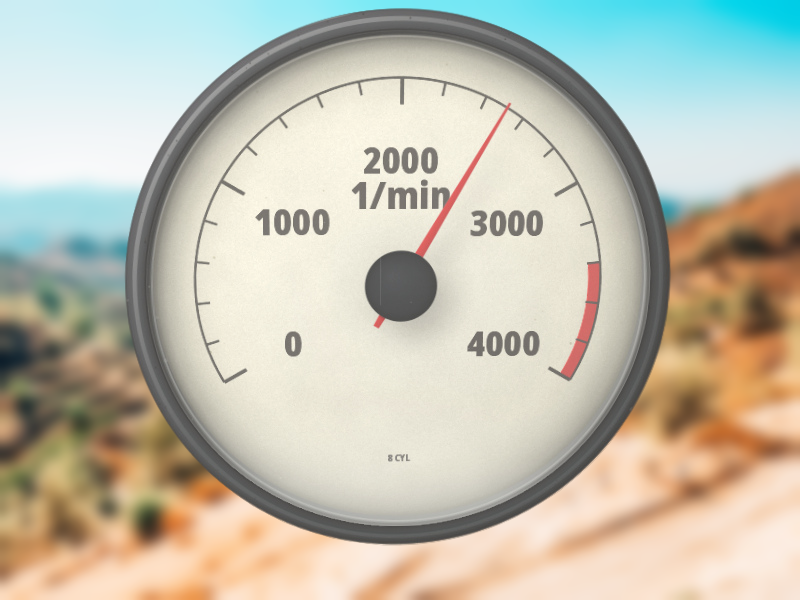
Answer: {"value": 2500, "unit": "rpm"}
